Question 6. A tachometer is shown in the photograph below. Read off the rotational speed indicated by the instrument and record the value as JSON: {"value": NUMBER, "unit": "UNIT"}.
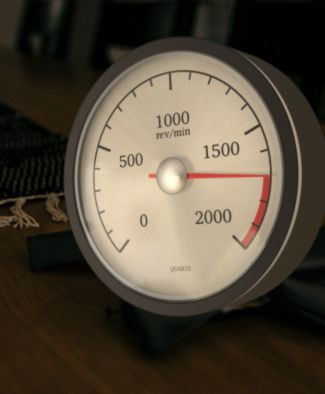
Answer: {"value": 1700, "unit": "rpm"}
